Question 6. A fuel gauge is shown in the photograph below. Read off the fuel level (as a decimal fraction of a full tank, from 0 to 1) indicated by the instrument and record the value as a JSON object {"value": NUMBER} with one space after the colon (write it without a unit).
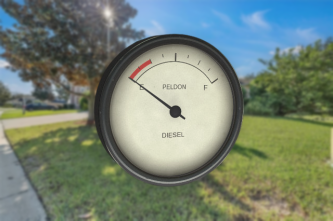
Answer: {"value": 0}
